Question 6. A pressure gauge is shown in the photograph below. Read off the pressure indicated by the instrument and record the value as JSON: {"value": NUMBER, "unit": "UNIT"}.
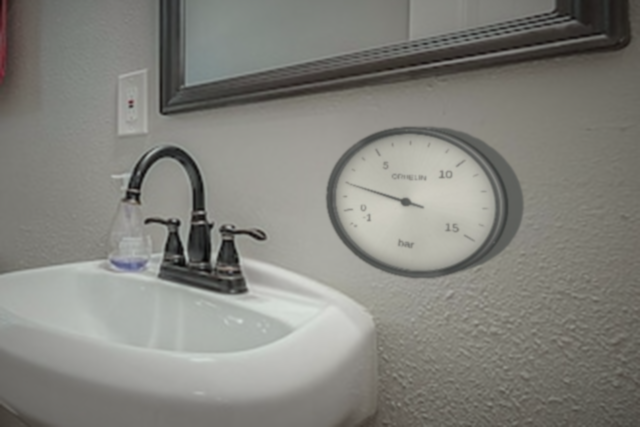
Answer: {"value": 2, "unit": "bar"}
